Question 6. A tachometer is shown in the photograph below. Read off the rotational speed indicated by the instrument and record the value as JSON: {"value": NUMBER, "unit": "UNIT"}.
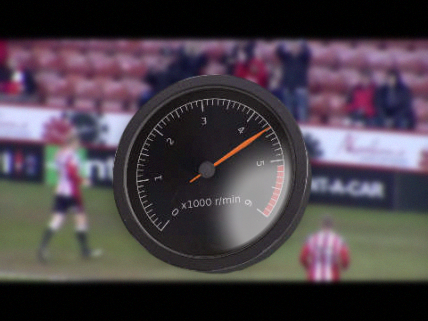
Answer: {"value": 4400, "unit": "rpm"}
